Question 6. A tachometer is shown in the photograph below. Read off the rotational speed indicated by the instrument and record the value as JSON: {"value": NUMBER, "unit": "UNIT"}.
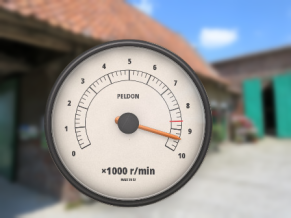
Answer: {"value": 9400, "unit": "rpm"}
